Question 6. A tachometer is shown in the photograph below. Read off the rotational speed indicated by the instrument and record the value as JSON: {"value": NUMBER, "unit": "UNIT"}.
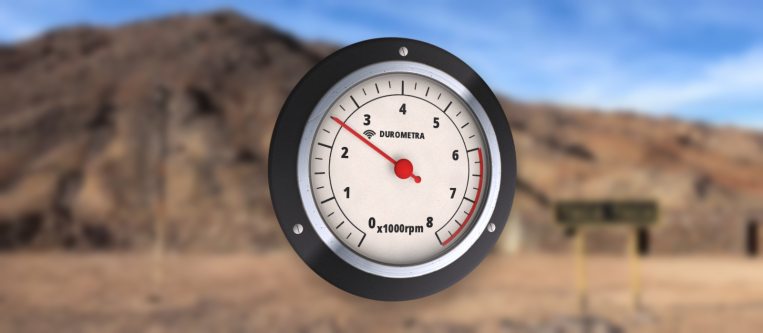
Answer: {"value": 2500, "unit": "rpm"}
